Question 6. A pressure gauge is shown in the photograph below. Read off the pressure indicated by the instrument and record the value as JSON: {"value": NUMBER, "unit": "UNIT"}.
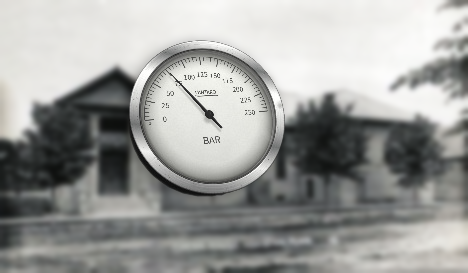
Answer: {"value": 75, "unit": "bar"}
